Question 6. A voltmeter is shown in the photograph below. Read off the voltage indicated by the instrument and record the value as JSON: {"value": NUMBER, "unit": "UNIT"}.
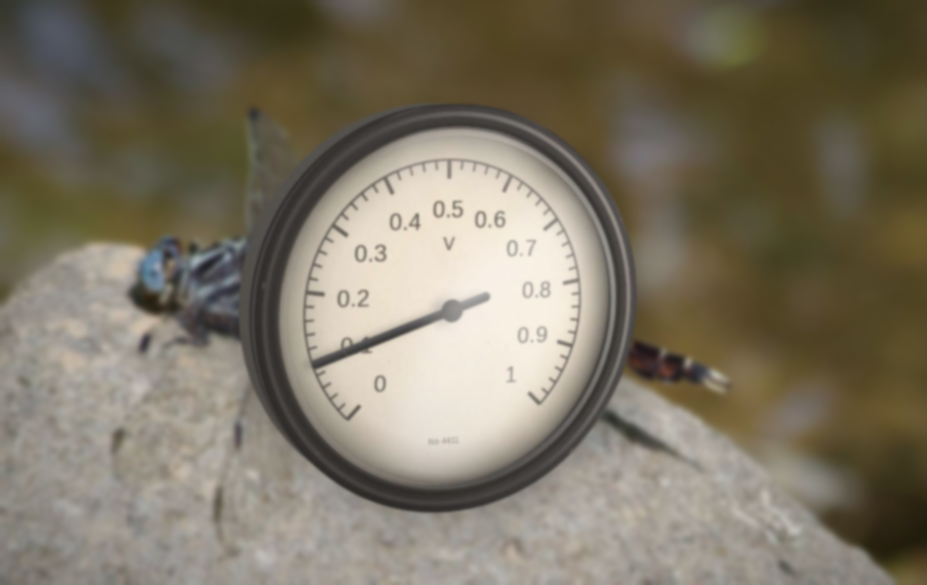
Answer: {"value": 0.1, "unit": "V"}
